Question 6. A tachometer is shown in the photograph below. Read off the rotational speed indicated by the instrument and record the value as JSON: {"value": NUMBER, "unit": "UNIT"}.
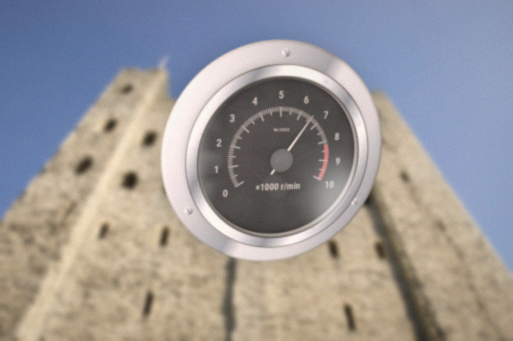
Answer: {"value": 6500, "unit": "rpm"}
